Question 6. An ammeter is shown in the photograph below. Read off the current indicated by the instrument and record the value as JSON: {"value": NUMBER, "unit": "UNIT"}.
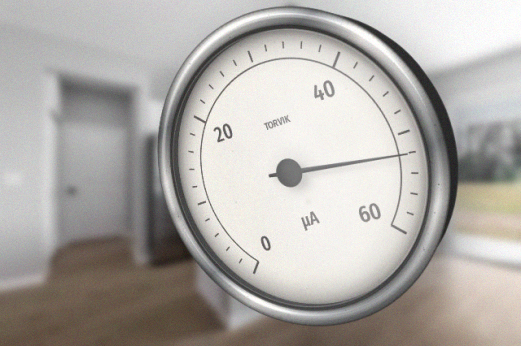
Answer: {"value": 52, "unit": "µA"}
